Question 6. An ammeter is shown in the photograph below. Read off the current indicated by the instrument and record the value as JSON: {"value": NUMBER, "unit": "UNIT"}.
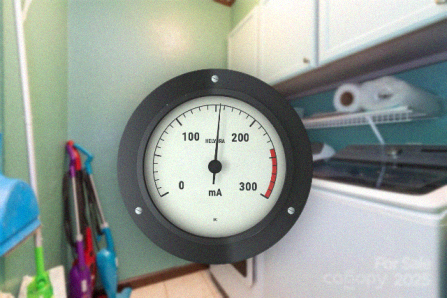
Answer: {"value": 155, "unit": "mA"}
